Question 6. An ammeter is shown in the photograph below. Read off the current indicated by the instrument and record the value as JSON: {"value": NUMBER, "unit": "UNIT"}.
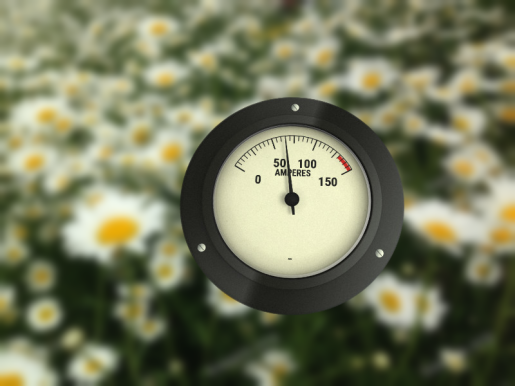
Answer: {"value": 65, "unit": "A"}
